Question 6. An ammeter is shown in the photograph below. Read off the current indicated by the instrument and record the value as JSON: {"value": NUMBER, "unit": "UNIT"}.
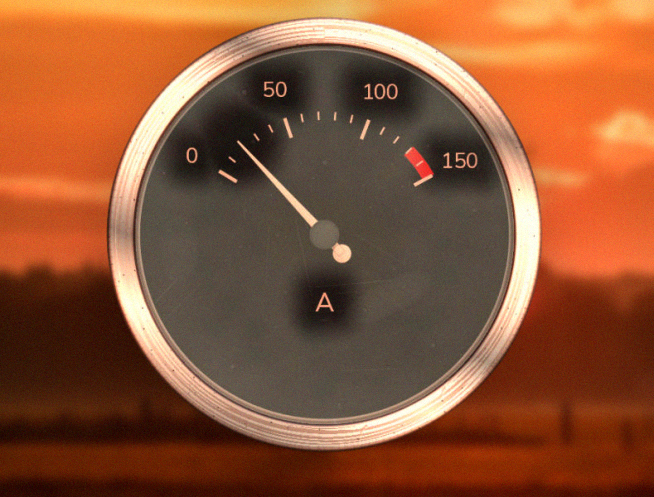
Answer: {"value": 20, "unit": "A"}
